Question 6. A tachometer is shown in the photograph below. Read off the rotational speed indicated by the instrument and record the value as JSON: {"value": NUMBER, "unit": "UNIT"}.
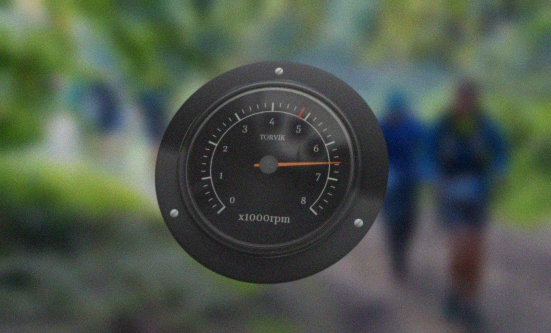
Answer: {"value": 6600, "unit": "rpm"}
